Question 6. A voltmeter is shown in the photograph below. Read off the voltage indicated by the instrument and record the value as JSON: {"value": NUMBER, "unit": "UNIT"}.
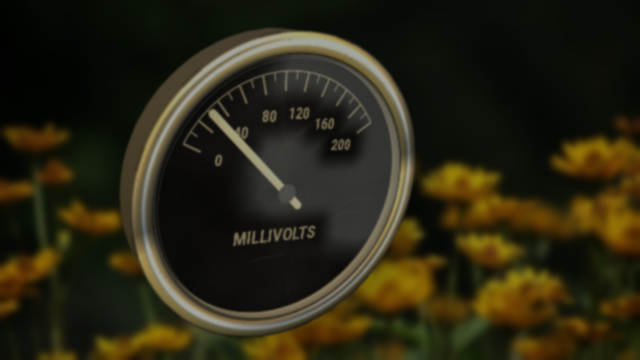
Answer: {"value": 30, "unit": "mV"}
